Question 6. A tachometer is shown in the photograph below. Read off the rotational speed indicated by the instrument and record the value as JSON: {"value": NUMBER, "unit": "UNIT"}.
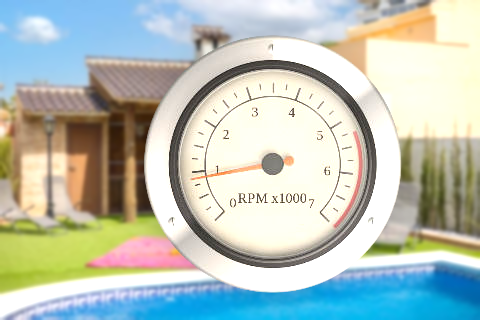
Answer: {"value": 875, "unit": "rpm"}
